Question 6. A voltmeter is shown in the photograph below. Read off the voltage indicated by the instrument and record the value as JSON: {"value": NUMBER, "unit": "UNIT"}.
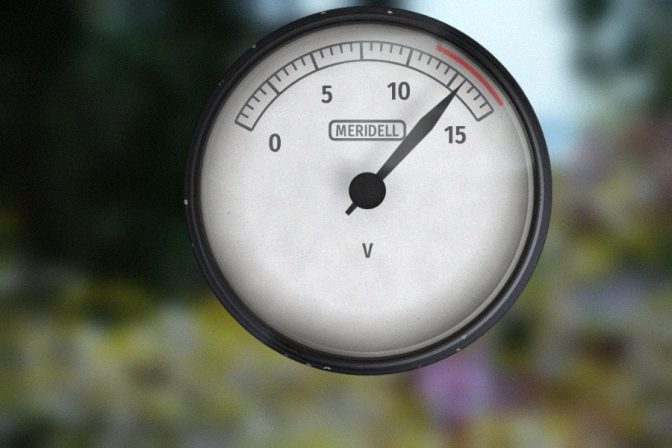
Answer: {"value": 13, "unit": "V"}
